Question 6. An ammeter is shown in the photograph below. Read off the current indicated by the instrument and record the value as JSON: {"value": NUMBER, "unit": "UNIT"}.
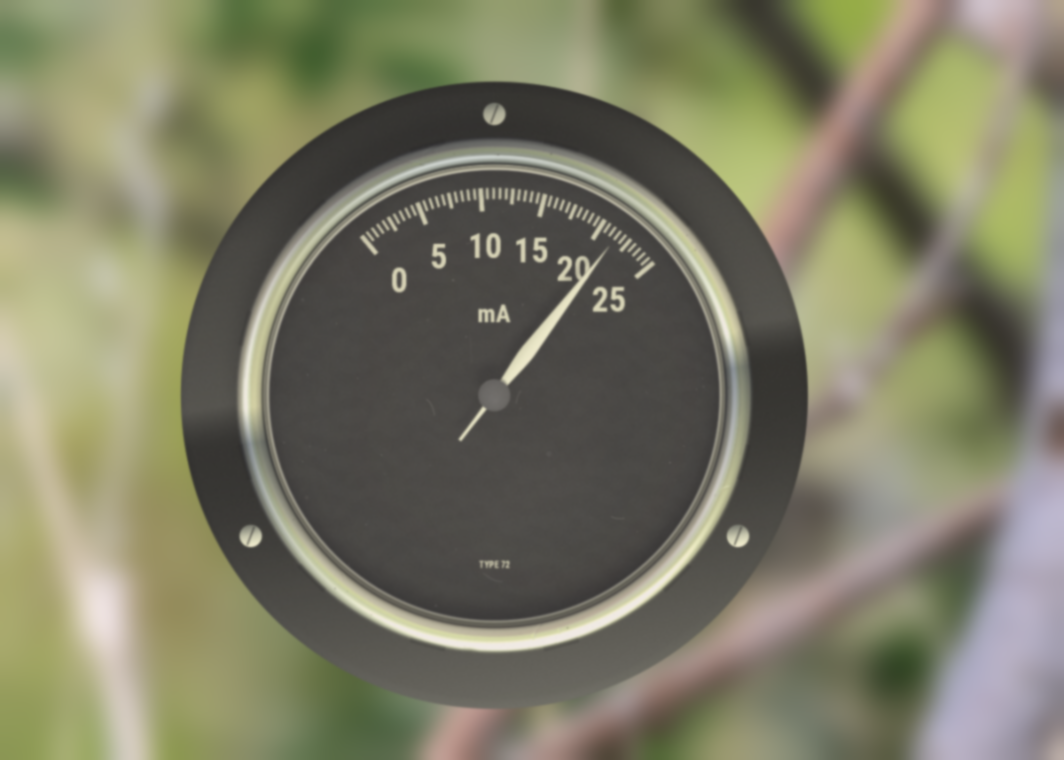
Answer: {"value": 21.5, "unit": "mA"}
